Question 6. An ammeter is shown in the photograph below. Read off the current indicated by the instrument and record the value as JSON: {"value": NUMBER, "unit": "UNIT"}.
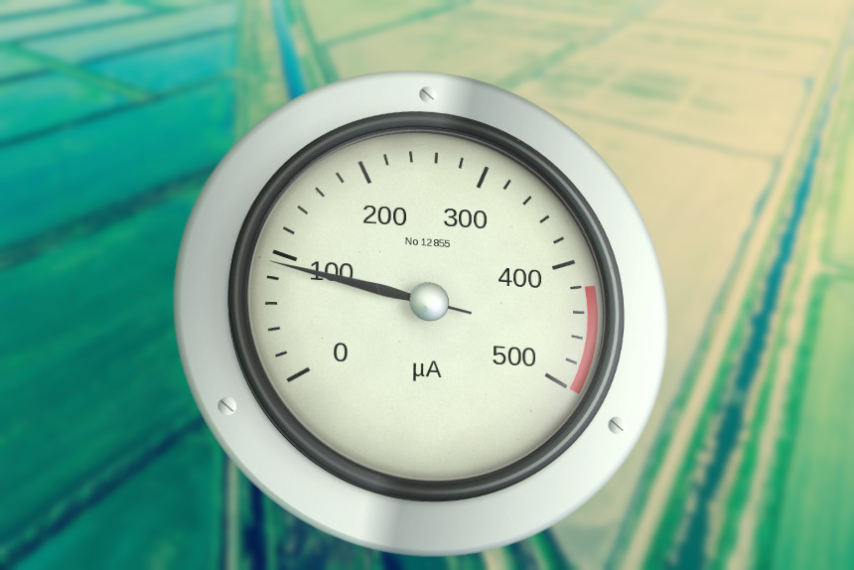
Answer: {"value": 90, "unit": "µA"}
